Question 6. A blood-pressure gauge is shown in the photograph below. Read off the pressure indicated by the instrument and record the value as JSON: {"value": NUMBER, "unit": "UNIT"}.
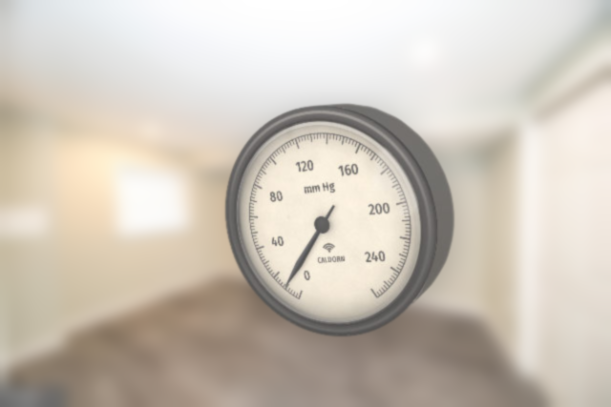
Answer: {"value": 10, "unit": "mmHg"}
